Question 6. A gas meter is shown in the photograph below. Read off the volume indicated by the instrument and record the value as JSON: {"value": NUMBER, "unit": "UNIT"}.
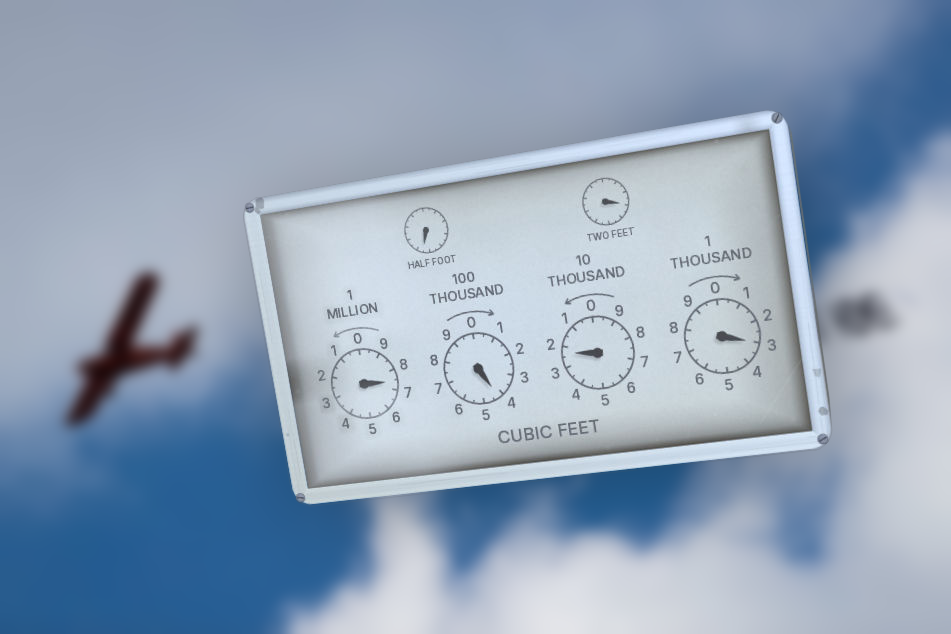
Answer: {"value": 742300, "unit": "ft³"}
